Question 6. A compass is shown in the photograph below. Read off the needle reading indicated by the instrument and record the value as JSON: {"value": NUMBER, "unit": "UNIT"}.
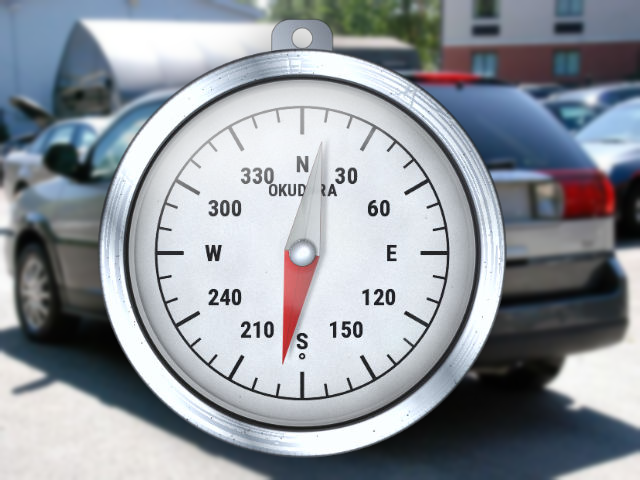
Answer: {"value": 190, "unit": "°"}
